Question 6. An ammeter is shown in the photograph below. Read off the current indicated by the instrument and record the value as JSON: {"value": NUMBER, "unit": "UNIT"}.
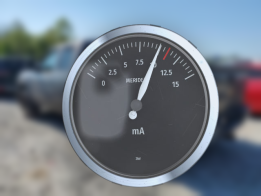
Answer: {"value": 10, "unit": "mA"}
